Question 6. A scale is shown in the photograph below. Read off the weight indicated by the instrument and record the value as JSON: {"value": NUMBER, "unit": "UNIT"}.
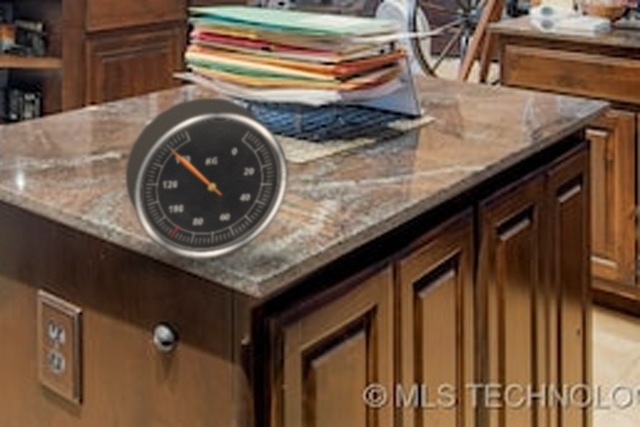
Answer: {"value": 140, "unit": "kg"}
